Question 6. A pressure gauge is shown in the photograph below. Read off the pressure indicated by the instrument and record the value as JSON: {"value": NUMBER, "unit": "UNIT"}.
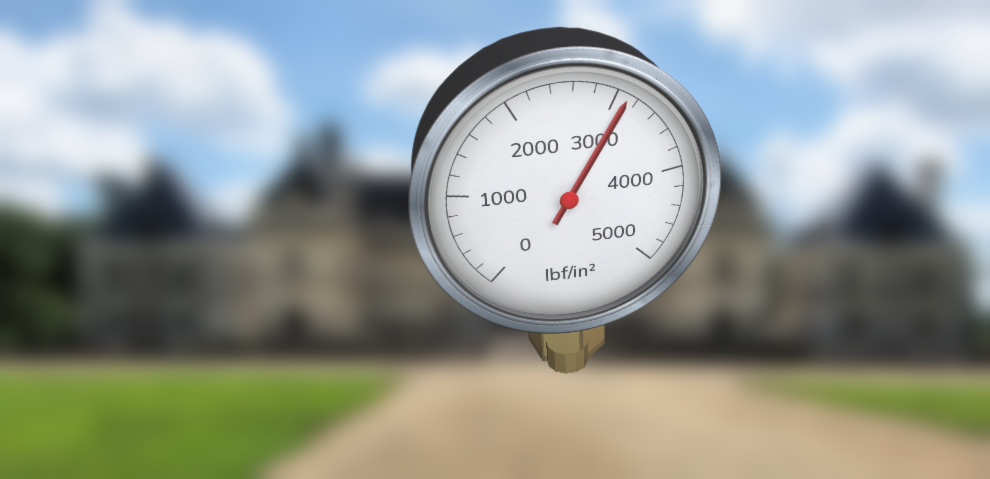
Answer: {"value": 3100, "unit": "psi"}
